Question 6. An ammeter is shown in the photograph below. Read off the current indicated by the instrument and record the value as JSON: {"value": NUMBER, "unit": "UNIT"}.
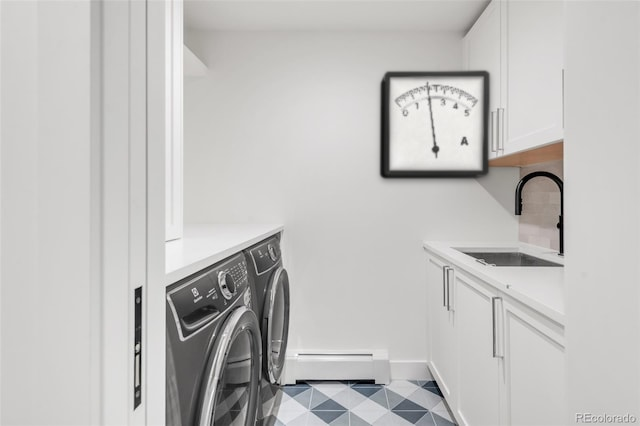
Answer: {"value": 2, "unit": "A"}
